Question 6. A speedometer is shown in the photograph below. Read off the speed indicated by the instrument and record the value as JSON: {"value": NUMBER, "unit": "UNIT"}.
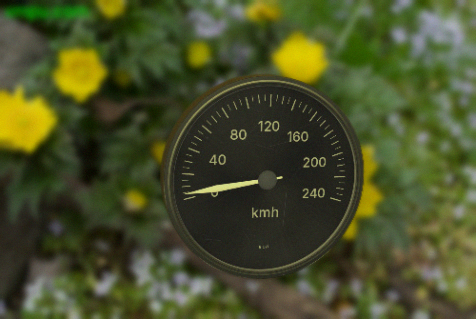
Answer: {"value": 5, "unit": "km/h"}
